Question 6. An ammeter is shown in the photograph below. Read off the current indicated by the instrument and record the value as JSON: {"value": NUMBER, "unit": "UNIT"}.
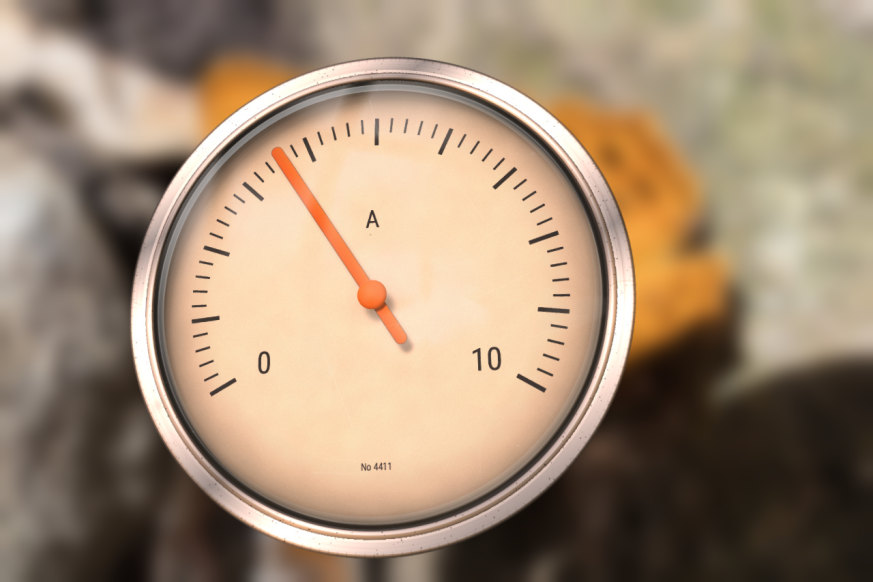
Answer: {"value": 3.6, "unit": "A"}
